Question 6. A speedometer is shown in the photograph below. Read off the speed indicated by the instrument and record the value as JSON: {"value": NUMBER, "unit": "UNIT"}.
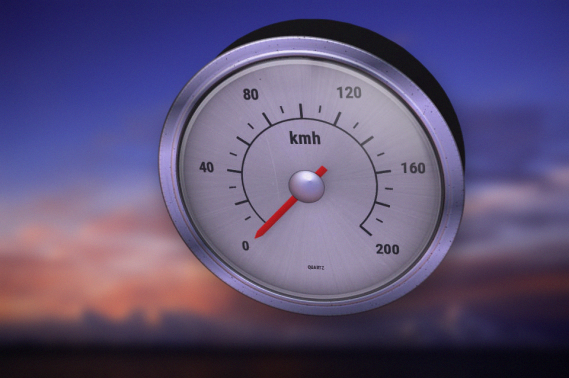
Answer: {"value": 0, "unit": "km/h"}
